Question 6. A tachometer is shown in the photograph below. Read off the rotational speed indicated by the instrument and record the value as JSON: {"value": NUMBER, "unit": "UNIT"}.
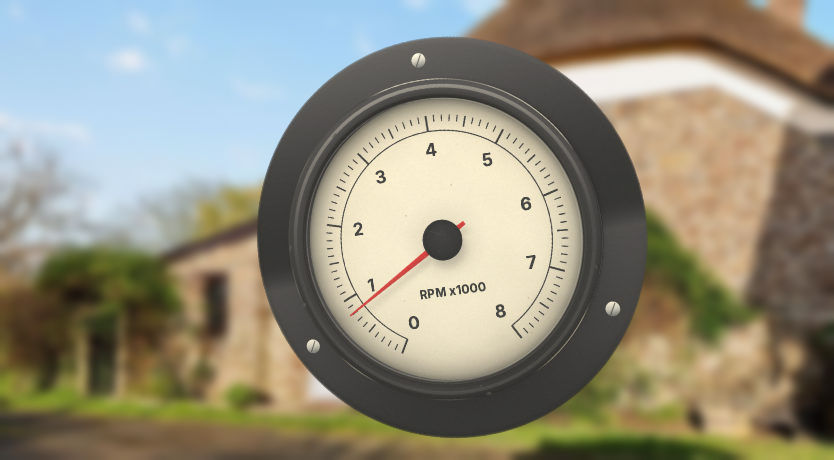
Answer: {"value": 800, "unit": "rpm"}
